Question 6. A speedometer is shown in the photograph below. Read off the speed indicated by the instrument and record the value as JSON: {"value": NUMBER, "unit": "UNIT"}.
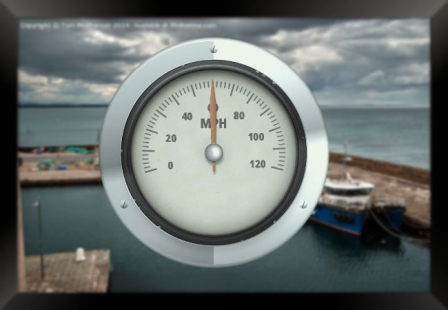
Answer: {"value": 60, "unit": "mph"}
